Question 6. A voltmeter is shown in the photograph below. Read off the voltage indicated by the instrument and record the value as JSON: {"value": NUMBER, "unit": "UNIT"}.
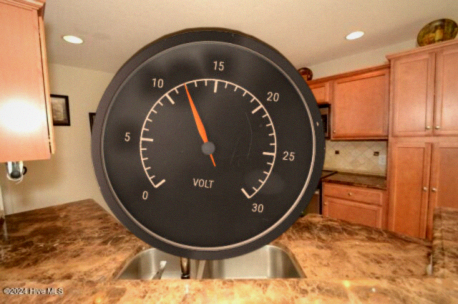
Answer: {"value": 12, "unit": "V"}
